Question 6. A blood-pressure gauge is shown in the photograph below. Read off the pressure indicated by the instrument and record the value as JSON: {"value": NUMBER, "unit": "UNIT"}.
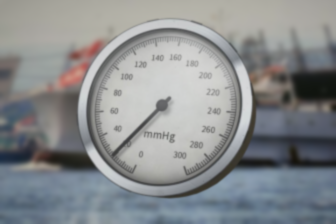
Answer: {"value": 20, "unit": "mmHg"}
